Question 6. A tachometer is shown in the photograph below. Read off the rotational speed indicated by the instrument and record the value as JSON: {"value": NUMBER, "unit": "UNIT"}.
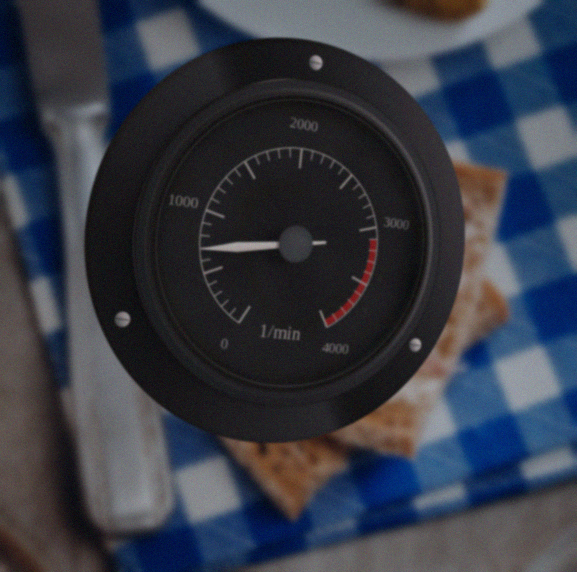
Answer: {"value": 700, "unit": "rpm"}
